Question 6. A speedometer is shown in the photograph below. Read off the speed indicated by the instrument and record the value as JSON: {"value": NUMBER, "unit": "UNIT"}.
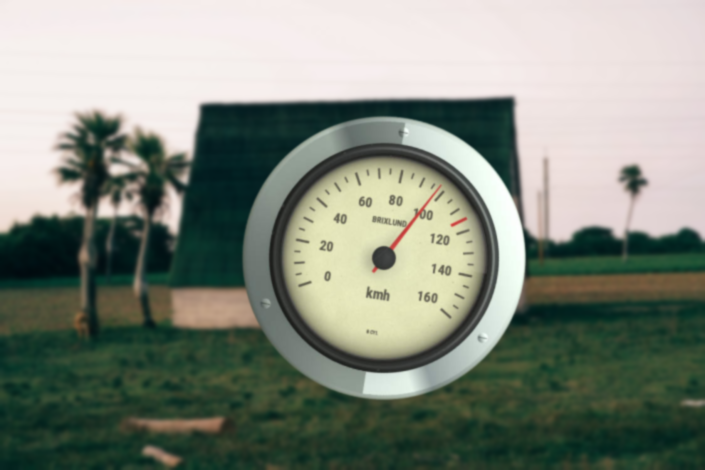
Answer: {"value": 97.5, "unit": "km/h"}
